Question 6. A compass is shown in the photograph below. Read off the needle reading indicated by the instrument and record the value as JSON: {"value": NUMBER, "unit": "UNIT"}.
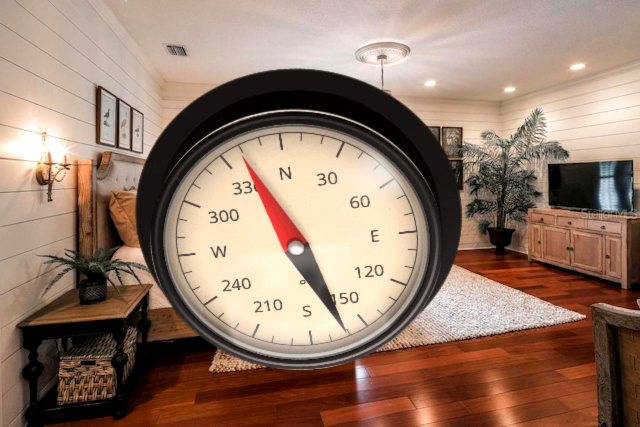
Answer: {"value": 340, "unit": "°"}
